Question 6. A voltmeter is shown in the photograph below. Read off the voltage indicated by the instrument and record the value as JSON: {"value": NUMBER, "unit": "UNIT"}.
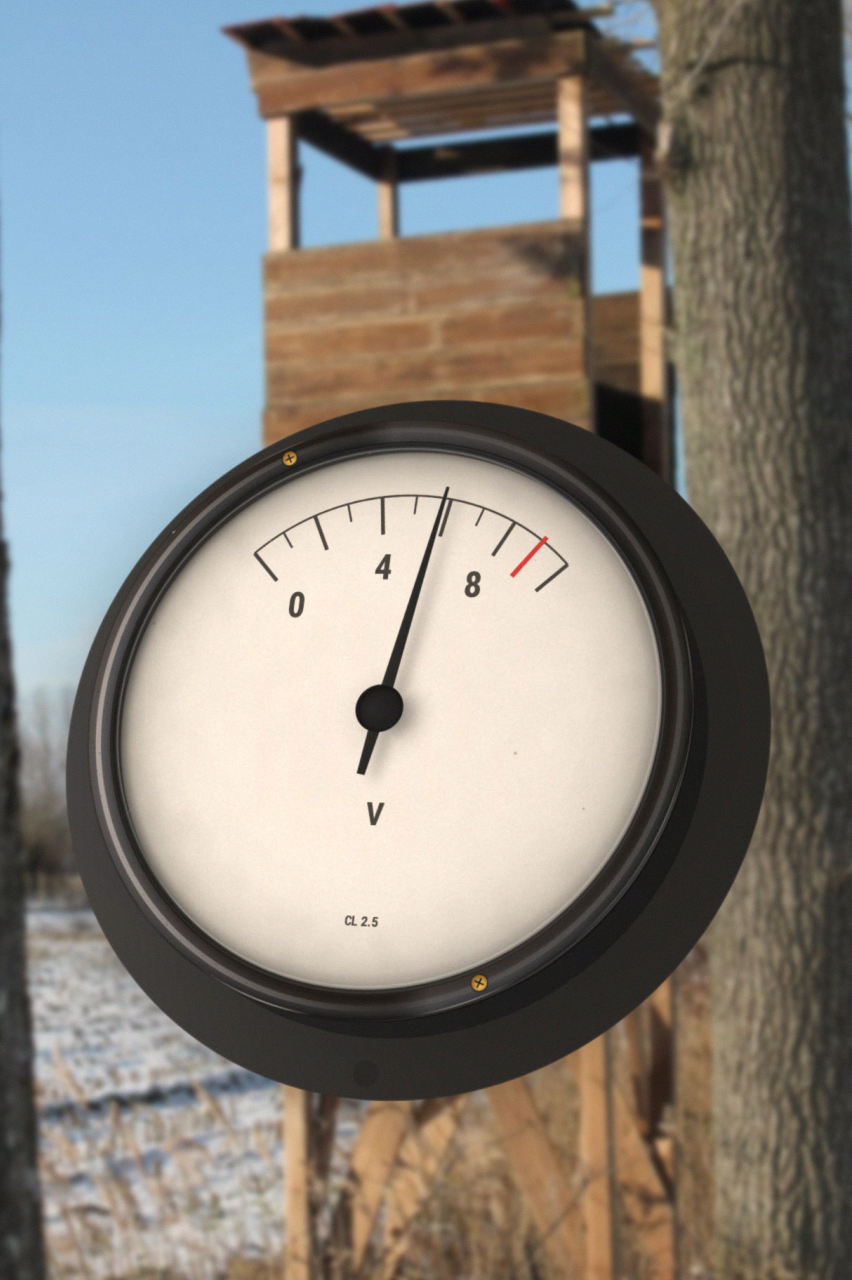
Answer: {"value": 6, "unit": "V"}
